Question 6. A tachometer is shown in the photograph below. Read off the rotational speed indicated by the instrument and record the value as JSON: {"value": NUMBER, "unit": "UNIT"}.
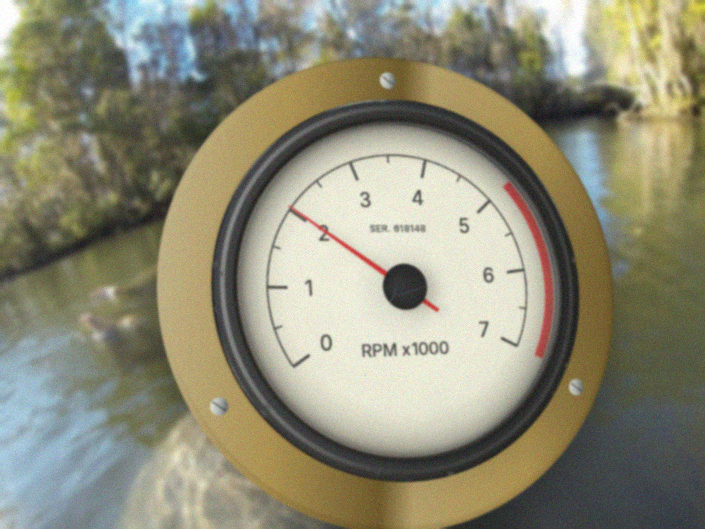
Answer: {"value": 2000, "unit": "rpm"}
